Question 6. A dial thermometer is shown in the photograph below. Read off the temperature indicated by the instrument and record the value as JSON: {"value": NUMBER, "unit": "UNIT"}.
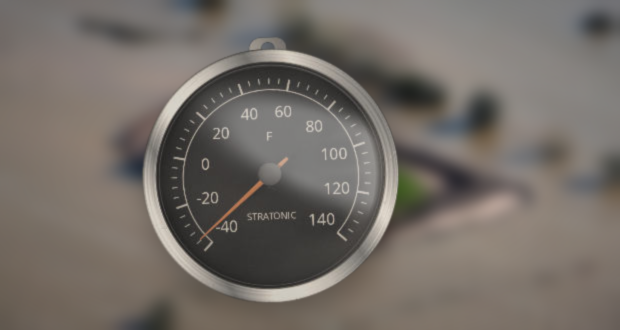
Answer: {"value": -36, "unit": "°F"}
